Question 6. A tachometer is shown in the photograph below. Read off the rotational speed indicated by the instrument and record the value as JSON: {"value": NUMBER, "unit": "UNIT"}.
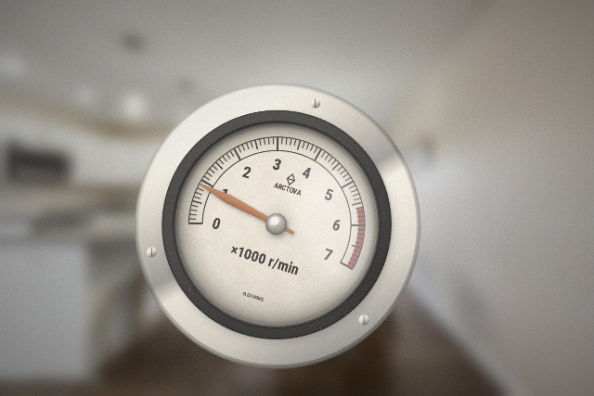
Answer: {"value": 900, "unit": "rpm"}
